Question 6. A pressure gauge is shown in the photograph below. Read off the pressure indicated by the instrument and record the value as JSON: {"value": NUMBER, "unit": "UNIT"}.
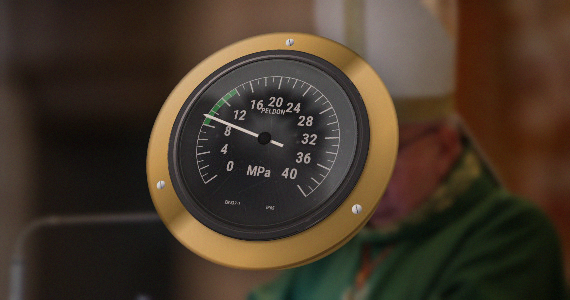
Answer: {"value": 9, "unit": "MPa"}
